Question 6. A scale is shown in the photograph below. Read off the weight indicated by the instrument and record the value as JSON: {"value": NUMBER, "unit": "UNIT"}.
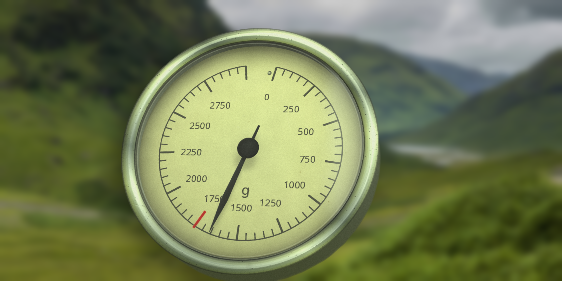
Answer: {"value": 1650, "unit": "g"}
